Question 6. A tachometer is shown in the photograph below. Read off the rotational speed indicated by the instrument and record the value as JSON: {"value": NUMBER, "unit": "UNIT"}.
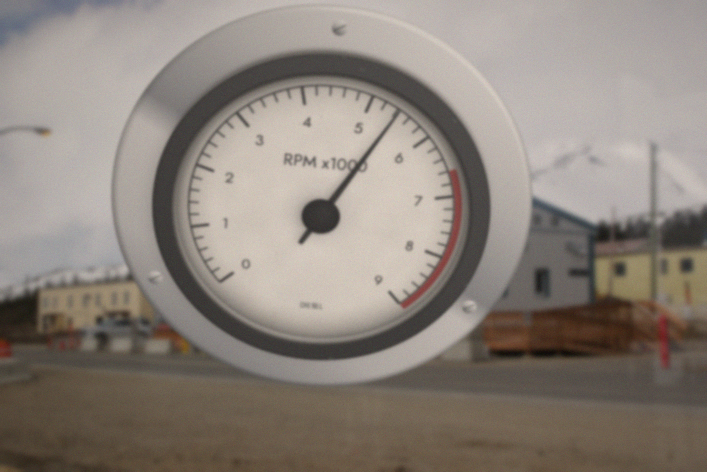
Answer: {"value": 5400, "unit": "rpm"}
